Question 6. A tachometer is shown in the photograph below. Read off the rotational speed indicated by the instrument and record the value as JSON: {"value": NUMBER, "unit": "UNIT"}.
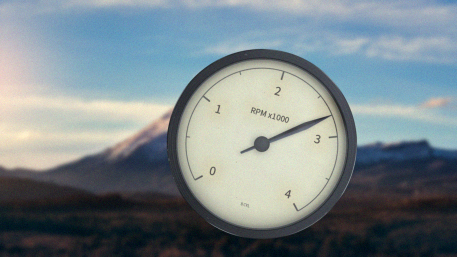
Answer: {"value": 2750, "unit": "rpm"}
